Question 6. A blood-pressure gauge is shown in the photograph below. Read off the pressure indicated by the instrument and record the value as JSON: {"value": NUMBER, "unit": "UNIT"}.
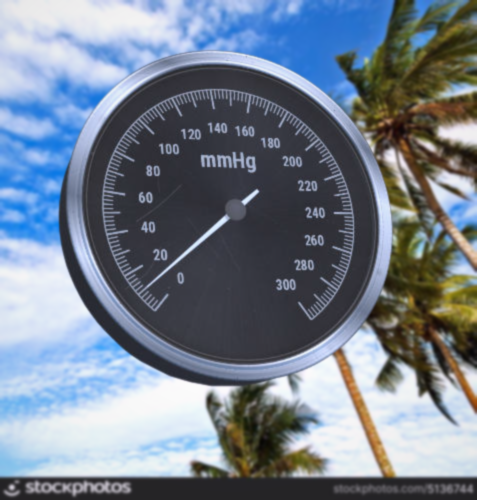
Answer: {"value": 10, "unit": "mmHg"}
